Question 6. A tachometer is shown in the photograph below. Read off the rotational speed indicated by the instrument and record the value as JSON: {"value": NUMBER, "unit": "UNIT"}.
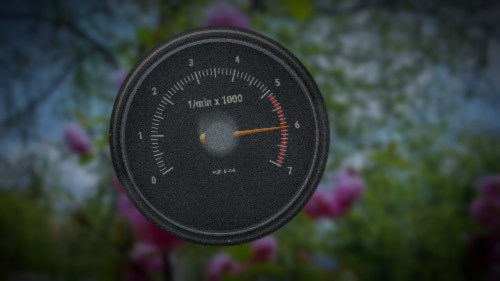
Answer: {"value": 6000, "unit": "rpm"}
